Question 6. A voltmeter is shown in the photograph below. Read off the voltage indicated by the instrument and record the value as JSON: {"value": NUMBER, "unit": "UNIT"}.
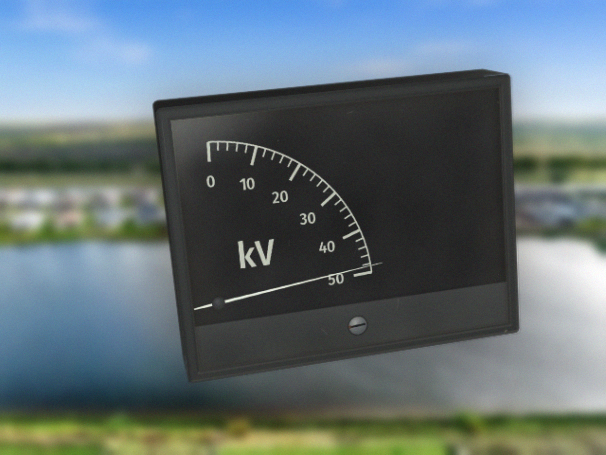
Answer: {"value": 48, "unit": "kV"}
